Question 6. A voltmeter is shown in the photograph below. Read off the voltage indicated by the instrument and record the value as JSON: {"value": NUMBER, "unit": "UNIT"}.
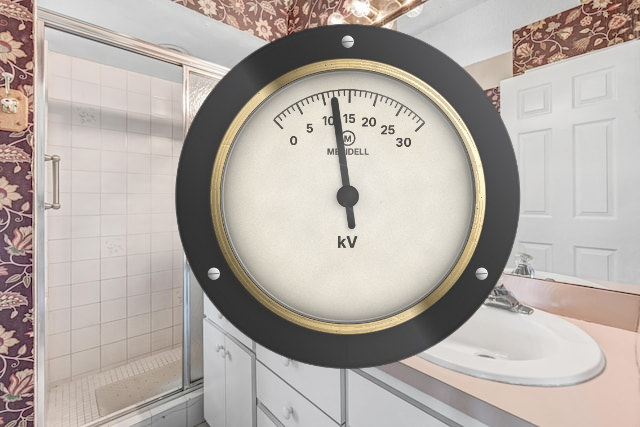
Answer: {"value": 12, "unit": "kV"}
